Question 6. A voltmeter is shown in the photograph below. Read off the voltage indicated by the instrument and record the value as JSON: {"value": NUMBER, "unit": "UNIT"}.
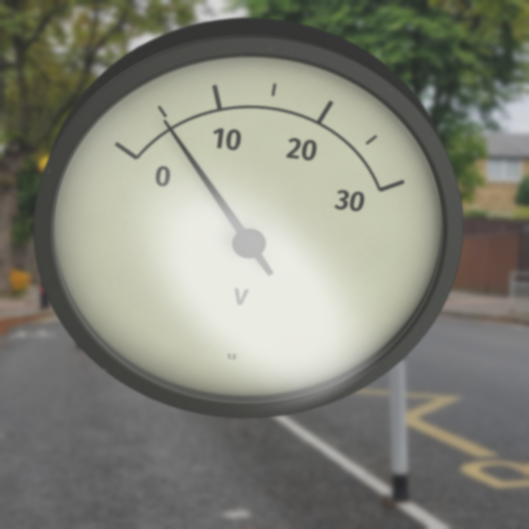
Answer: {"value": 5, "unit": "V"}
